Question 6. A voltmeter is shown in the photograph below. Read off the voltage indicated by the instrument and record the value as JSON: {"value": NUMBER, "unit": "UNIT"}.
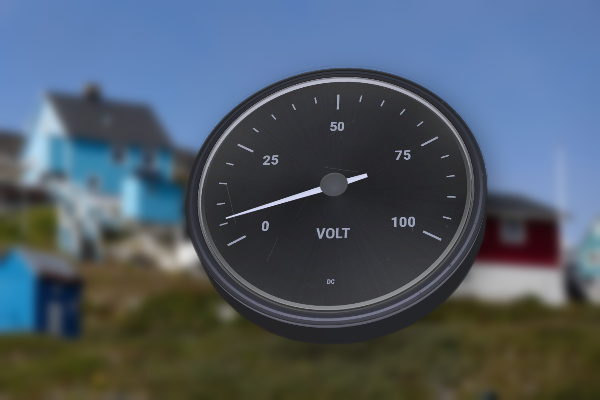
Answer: {"value": 5, "unit": "V"}
